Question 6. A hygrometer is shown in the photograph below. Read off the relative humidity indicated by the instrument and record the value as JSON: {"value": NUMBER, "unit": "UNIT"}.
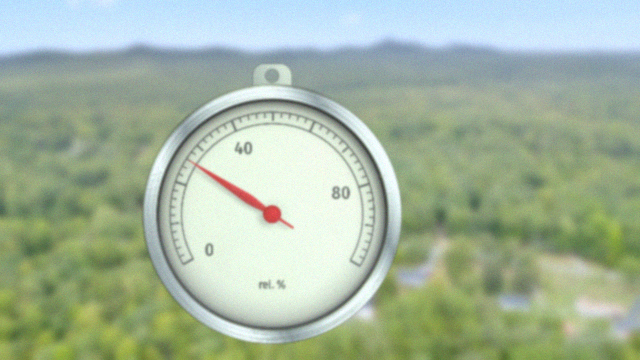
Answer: {"value": 26, "unit": "%"}
